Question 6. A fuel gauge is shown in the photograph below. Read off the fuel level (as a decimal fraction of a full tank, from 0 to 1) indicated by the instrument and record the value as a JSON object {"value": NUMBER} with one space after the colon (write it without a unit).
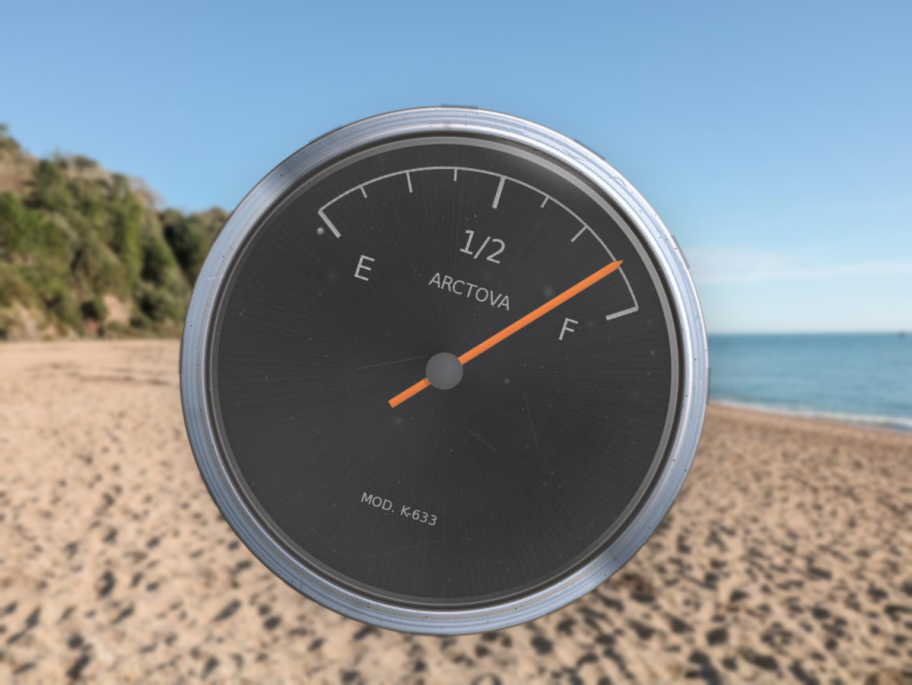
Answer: {"value": 0.875}
